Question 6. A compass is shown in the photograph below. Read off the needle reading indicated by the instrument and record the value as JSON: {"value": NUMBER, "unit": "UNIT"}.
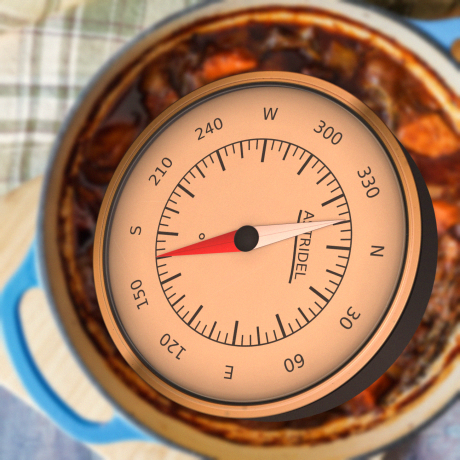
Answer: {"value": 165, "unit": "°"}
